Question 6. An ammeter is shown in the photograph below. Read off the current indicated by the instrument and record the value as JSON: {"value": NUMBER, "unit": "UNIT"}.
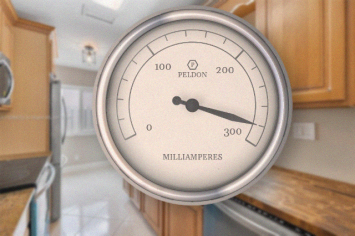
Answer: {"value": 280, "unit": "mA"}
